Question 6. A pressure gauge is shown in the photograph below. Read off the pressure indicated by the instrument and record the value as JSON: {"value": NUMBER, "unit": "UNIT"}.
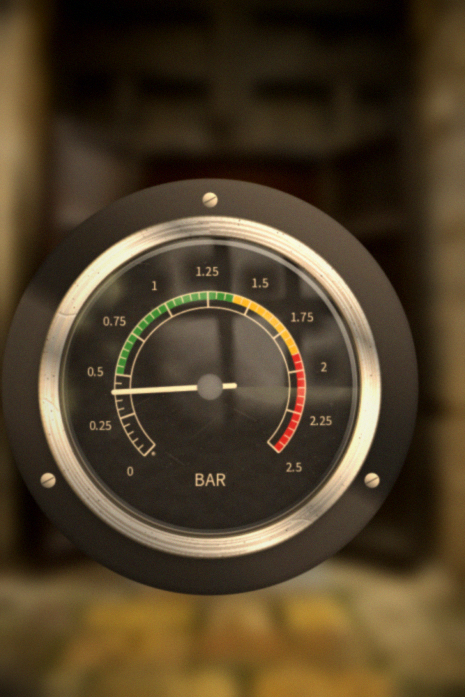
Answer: {"value": 0.4, "unit": "bar"}
